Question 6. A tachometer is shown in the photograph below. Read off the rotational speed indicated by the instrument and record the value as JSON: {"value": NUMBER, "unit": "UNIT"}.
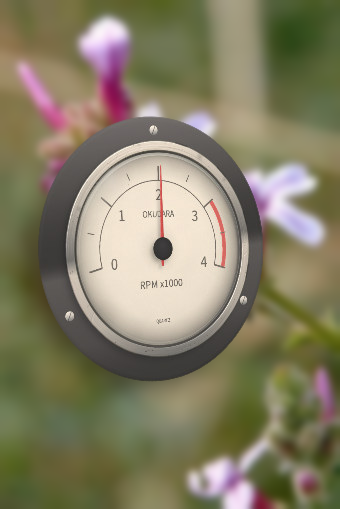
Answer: {"value": 2000, "unit": "rpm"}
